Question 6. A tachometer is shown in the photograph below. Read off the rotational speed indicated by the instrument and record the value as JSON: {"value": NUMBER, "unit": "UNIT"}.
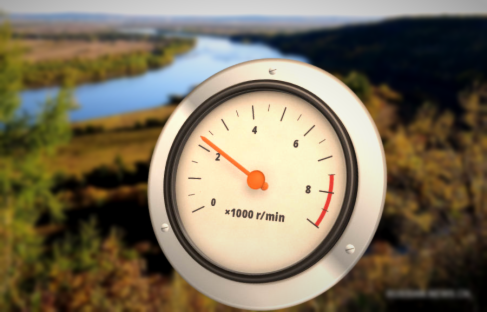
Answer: {"value": 2250, "unit": "rpm"}
